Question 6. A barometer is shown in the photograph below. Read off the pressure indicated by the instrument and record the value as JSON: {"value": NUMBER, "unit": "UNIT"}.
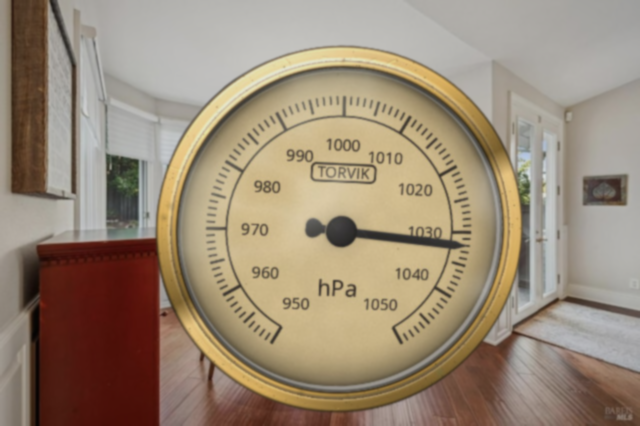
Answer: {"value": 1032, "unit": "hPa"}
